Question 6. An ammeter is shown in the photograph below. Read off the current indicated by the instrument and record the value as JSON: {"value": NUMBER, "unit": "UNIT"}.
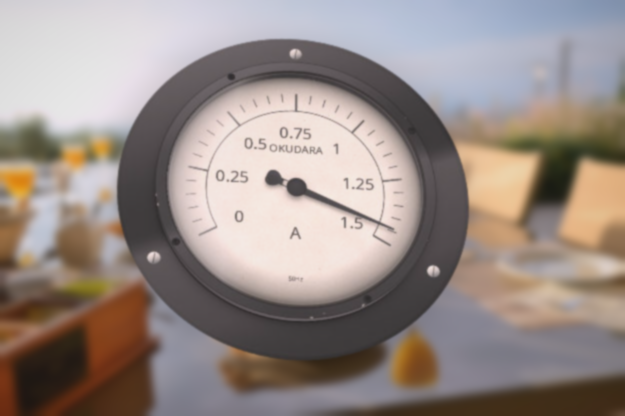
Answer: {"value": 1.45, "unit": "A"}
